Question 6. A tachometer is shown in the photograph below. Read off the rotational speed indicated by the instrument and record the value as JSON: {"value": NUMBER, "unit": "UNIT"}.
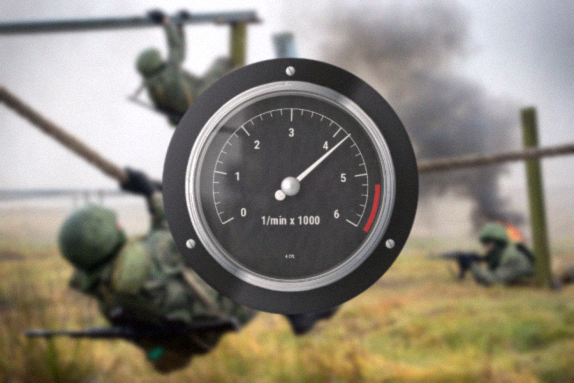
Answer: {"value": 4200, "unit": "rpm"}
